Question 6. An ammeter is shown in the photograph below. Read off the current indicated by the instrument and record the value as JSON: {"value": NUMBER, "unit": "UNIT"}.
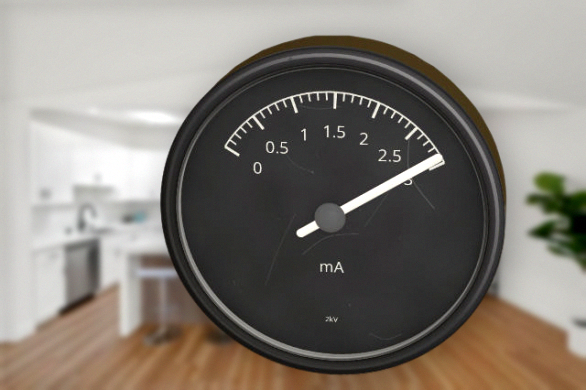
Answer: {"value": 2.9, "unit": "mA"}
